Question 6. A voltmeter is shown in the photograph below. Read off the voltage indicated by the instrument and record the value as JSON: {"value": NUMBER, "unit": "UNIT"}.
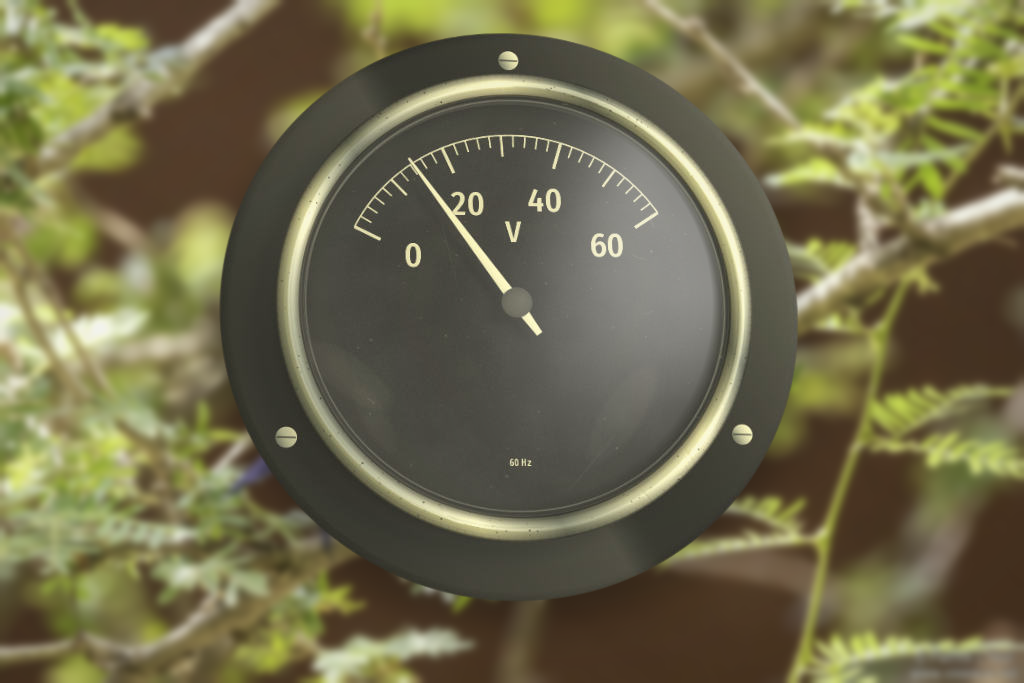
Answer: {"value": 14, "unit": "V"}
